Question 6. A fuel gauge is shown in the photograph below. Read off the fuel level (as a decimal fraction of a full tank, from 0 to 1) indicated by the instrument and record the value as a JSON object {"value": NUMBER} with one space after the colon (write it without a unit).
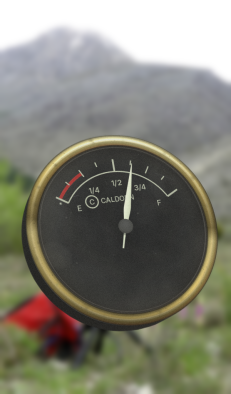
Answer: {"value": 0.625}
